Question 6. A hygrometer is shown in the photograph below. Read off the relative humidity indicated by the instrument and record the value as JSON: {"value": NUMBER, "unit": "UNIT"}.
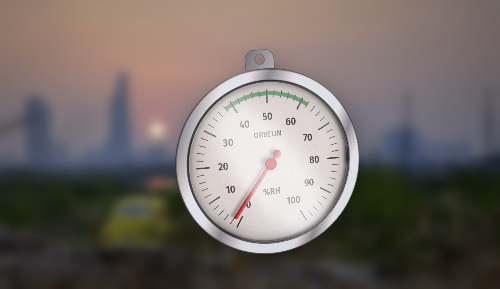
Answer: {"value": 2, "unit": "%"}
